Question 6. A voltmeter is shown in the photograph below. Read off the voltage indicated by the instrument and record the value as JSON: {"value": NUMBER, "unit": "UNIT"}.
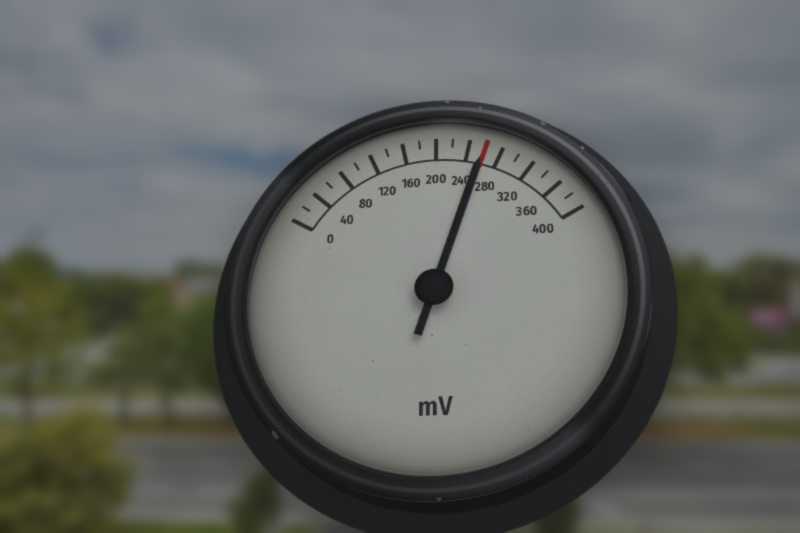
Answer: {"value": 260, "unit": "mV"}
